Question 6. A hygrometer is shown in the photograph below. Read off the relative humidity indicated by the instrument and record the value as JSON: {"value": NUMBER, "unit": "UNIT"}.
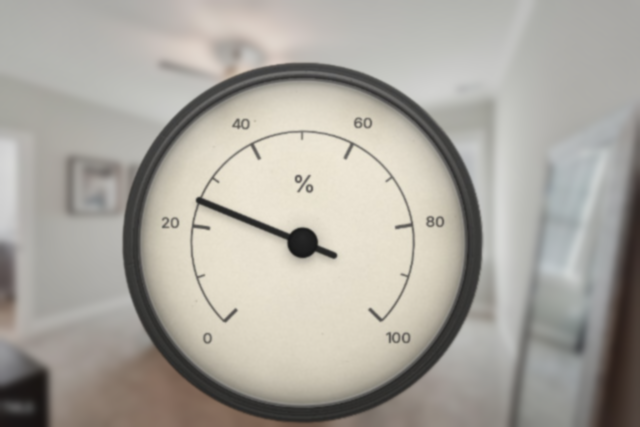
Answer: {"value": 25, "unit": "%"}
